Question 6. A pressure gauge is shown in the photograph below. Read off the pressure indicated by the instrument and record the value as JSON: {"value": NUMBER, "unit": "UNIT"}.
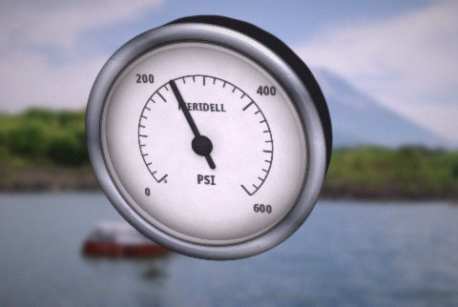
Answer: {"value": 240, "unit": "psi"}
